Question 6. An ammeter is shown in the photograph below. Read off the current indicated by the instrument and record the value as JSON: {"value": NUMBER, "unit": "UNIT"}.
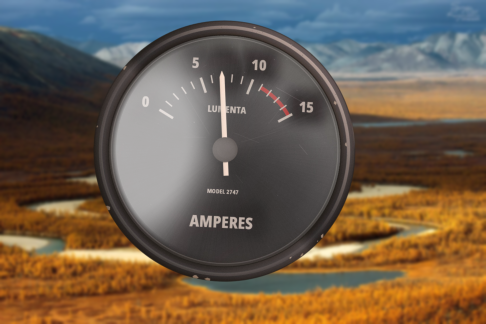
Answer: {"value": 7, "unit": "A"}
